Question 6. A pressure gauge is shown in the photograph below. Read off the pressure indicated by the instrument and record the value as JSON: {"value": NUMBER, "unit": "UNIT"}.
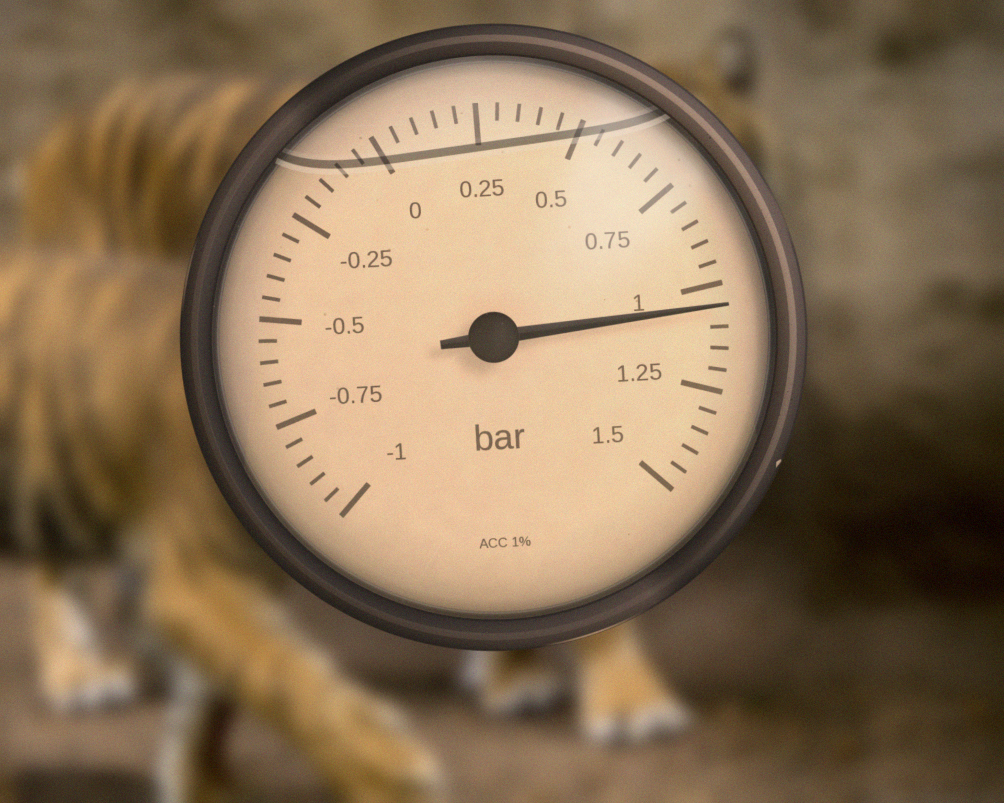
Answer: {"value": 1.05, "unit": "bar"}
